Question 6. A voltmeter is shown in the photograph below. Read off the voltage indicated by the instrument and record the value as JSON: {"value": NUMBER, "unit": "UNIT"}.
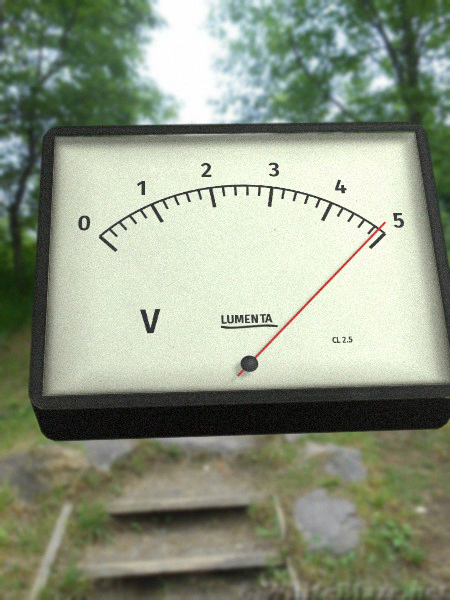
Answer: {"value": 4.9, "unit": "V"}
